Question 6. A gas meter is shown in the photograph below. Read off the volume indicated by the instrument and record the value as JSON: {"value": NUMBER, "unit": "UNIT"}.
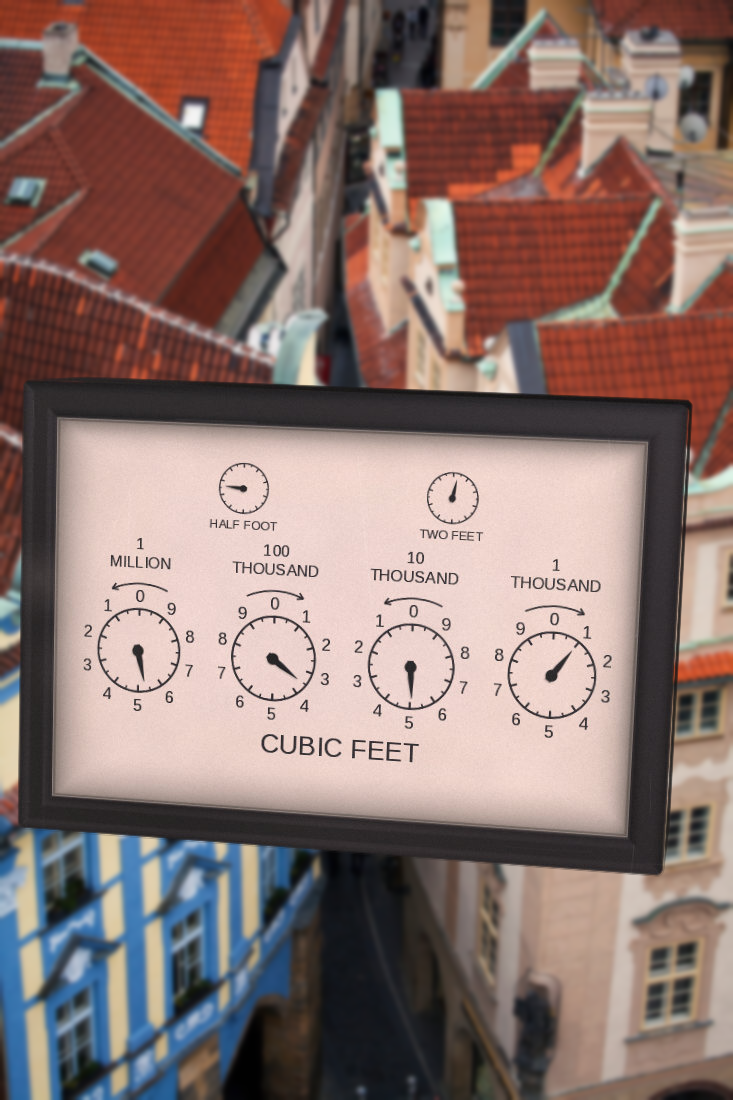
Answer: {"value": 535100, "unit": "ft³"}
